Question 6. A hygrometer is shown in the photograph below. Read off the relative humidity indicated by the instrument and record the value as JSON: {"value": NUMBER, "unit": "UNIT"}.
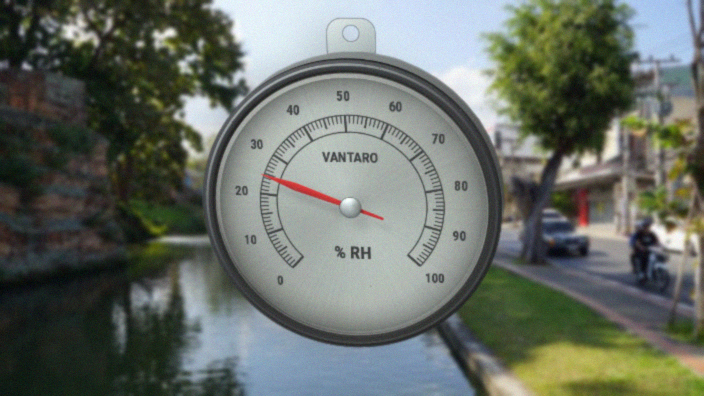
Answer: {"value": 25, "unit": "%"}
